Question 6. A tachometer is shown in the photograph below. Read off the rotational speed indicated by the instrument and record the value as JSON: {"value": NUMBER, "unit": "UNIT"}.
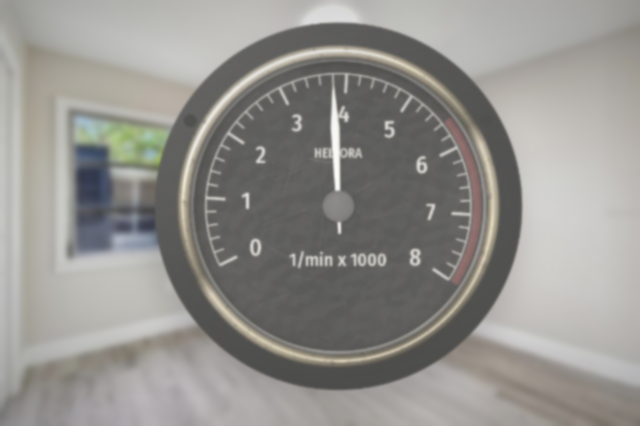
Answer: {"value": 3800, "unit": "rpm"}
